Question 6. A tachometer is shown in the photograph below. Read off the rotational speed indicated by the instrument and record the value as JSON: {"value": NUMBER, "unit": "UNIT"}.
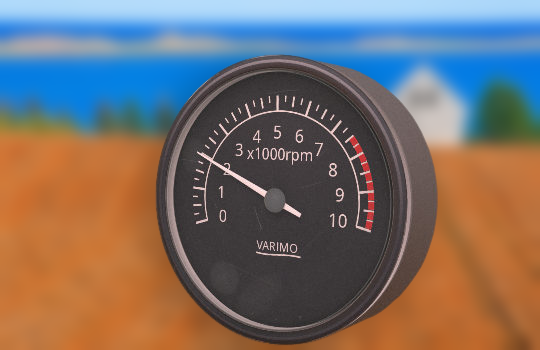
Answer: {"value": 2000, "unit": "rpm"}
